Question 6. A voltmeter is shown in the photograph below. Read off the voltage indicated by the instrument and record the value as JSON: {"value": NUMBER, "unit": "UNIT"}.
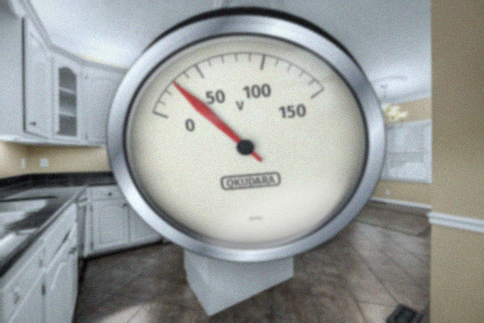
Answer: {"value": 30, "unit": "V"}
